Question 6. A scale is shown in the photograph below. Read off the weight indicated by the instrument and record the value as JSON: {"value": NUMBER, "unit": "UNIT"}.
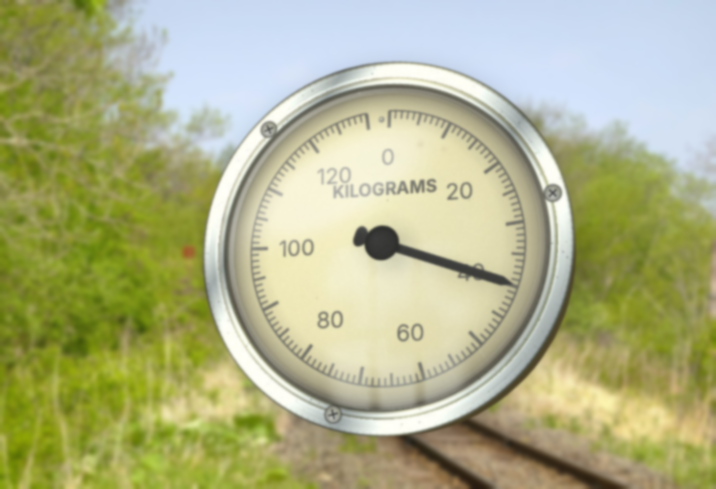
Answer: {"value": 40, "unit": "kg"}
